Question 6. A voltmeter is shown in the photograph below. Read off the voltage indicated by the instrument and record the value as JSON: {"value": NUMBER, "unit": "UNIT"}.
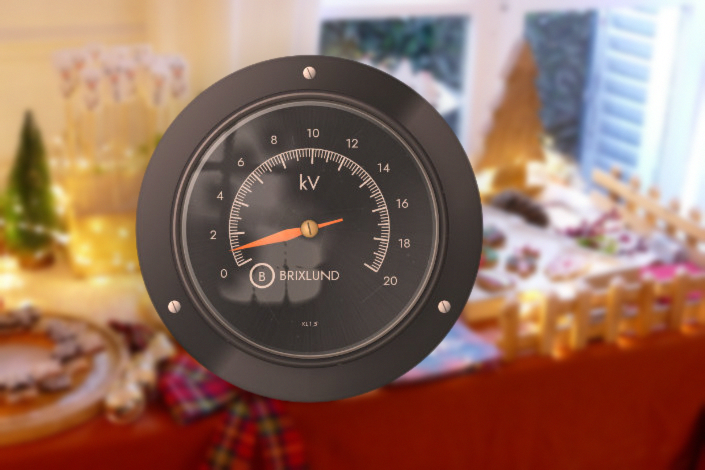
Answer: {"value": 1, "unit": "kV"}
